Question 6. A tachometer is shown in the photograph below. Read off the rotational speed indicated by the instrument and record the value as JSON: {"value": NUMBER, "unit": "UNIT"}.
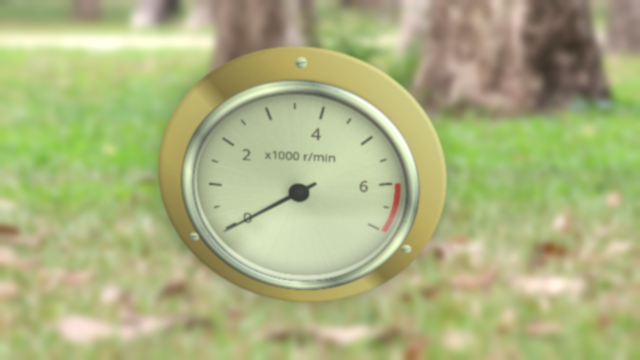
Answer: {"value": 0, "unit": "rpm"}
